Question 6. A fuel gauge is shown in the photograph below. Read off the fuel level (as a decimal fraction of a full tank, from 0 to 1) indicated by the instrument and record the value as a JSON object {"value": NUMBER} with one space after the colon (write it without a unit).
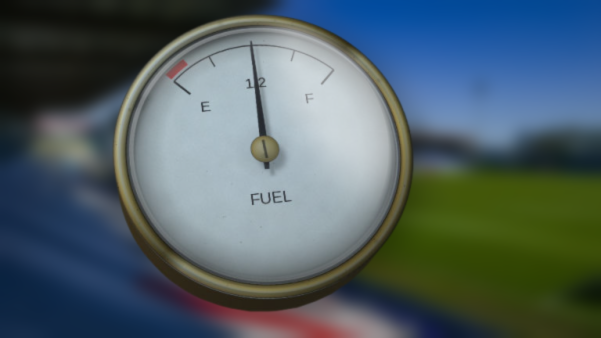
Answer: {"value": 0.5}
